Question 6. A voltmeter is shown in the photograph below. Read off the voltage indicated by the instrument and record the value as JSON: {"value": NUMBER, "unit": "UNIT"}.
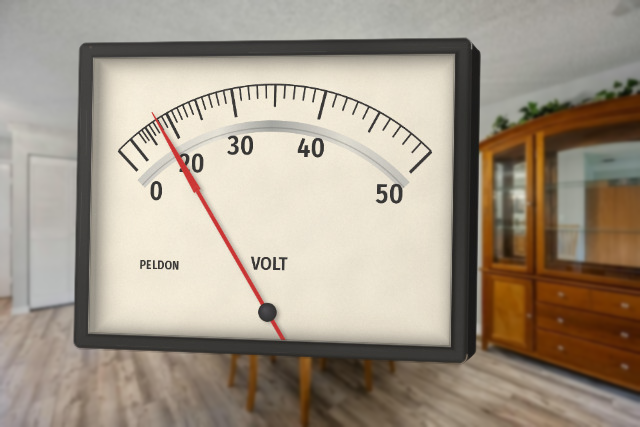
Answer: {"value": 18, "unit": "V"}
